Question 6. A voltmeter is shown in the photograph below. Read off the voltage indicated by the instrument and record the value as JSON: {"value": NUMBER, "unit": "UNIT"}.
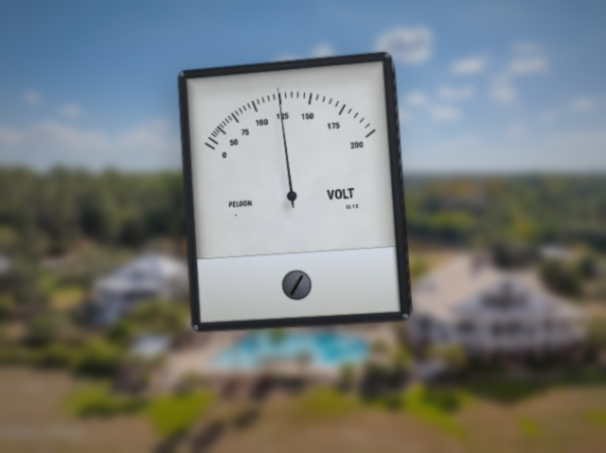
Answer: {"value": 125, "unit": "V"}
